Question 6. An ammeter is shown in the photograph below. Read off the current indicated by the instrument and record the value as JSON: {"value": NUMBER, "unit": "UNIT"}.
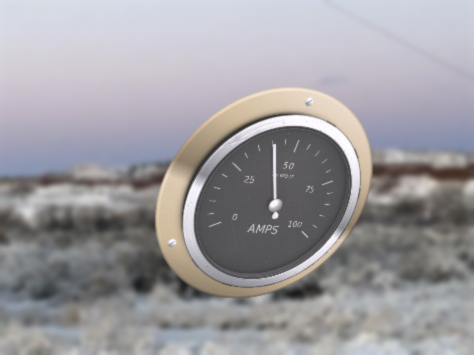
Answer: {"value": 40, "unit": "A"}
